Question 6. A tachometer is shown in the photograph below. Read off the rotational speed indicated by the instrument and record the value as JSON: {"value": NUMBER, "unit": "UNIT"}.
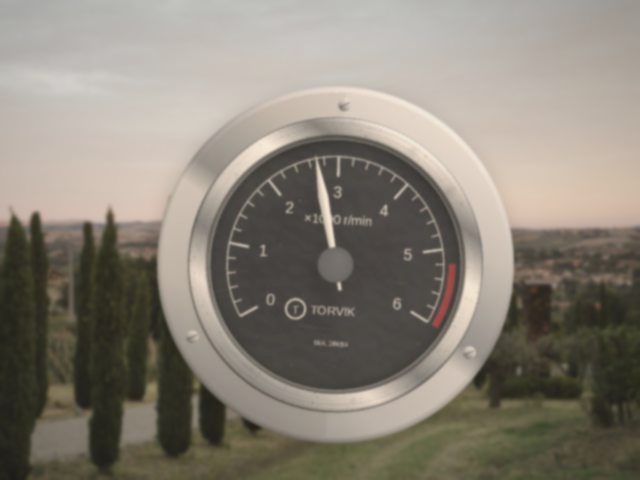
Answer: {"value": 2700, "unit": "rpm"}
